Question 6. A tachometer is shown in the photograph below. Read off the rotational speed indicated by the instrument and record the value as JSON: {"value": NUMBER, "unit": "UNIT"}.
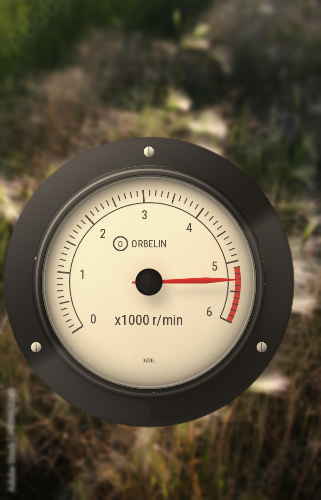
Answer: {"value": 5300, "unit": "rpm"}
